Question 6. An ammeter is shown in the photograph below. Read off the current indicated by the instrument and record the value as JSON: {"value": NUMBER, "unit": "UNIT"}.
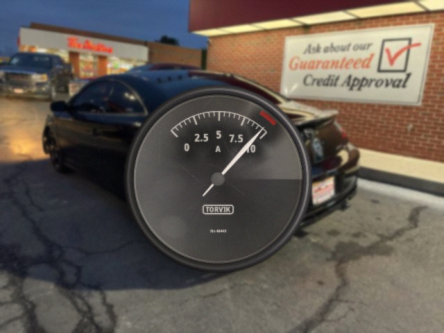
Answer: {"value": 9.5, "unit": "A"}
